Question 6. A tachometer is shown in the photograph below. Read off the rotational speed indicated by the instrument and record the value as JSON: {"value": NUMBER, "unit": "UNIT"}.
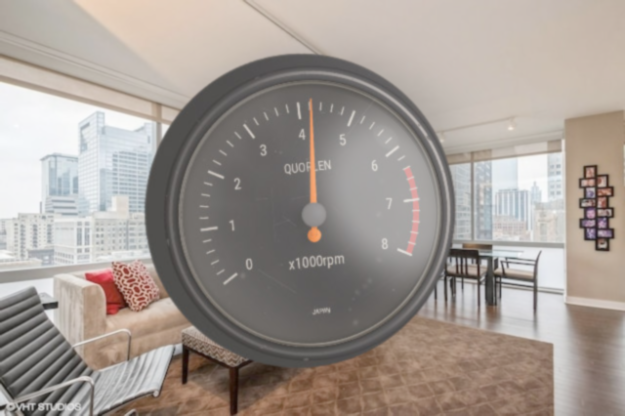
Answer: {"value": 4200, "unit": "rpm"}
